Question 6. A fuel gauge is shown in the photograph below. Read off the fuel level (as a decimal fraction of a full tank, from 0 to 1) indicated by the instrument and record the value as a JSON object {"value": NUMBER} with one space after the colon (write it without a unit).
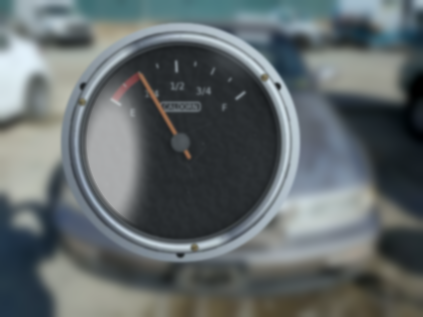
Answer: {"value": 0.25}
